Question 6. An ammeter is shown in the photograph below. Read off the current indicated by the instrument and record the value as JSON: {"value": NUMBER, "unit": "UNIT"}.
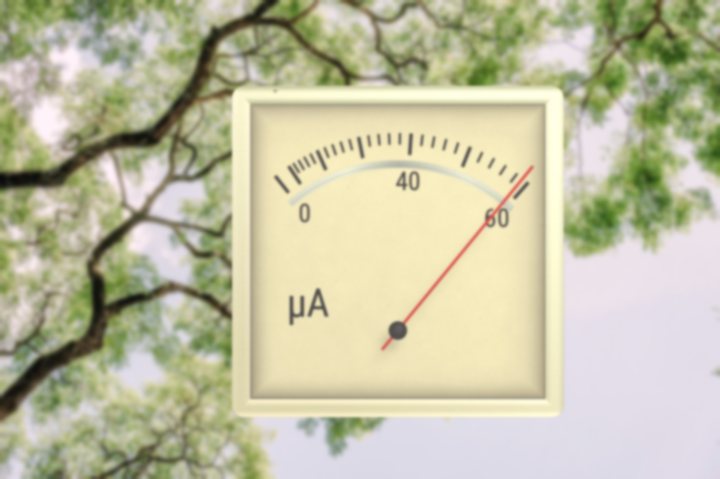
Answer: {"value": 59, "unit": "µA"}
